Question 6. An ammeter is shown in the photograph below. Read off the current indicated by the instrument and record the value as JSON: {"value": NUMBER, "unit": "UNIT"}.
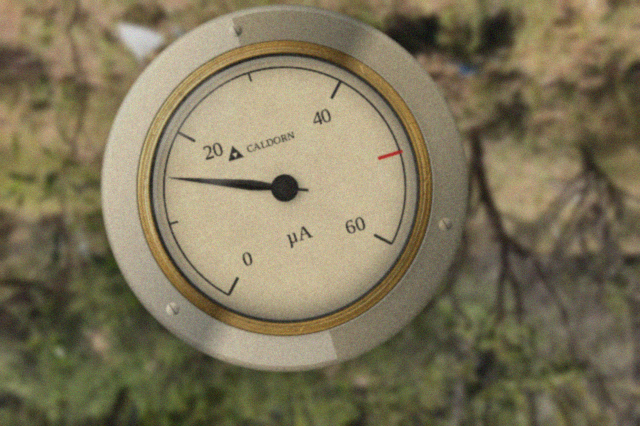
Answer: {"value": 15, "unit": "µA"}
